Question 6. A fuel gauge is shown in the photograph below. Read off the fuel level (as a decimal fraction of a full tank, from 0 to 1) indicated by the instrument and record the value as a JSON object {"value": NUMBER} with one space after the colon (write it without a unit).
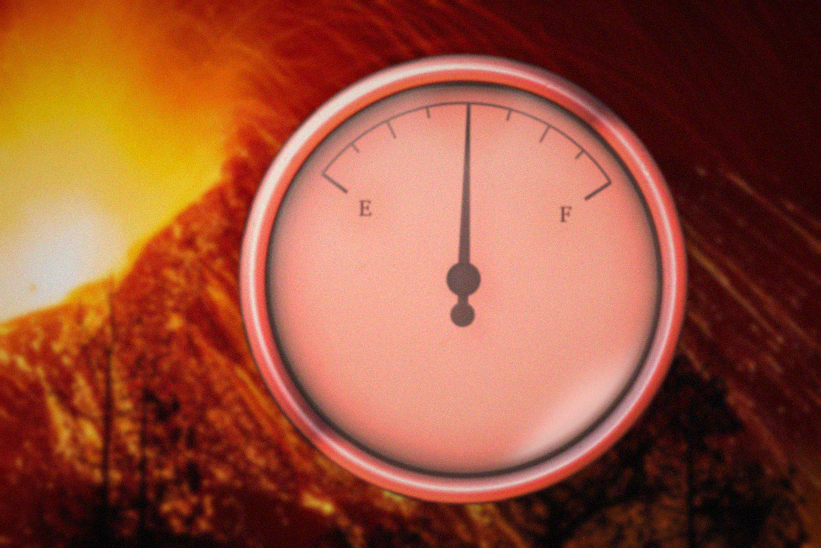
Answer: {"value": 0.5}
